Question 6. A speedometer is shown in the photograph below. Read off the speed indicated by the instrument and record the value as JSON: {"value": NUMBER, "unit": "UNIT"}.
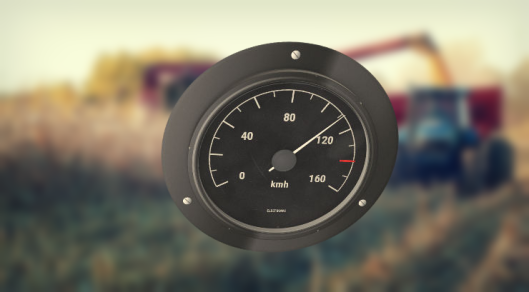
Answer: {"value": 110, "unit": "km/h"}
